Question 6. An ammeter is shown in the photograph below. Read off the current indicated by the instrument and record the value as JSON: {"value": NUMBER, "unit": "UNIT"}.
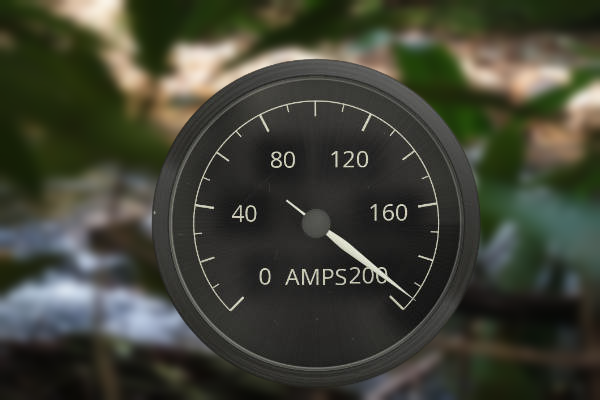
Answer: {"value": 195, "unit": "A"}
